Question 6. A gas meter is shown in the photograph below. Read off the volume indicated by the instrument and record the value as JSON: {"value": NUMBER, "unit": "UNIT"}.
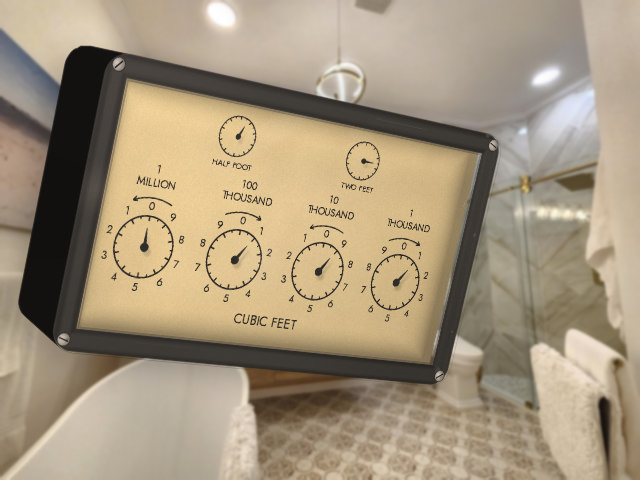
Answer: {"value": 9100, "unit": "ft³"}
